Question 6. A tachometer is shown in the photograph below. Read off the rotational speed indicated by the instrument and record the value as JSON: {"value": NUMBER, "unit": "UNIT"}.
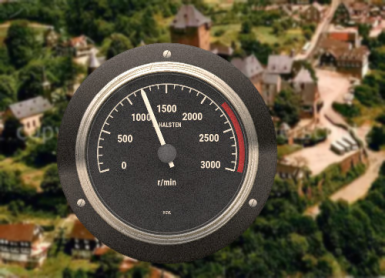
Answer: {"value": 1200, "unit": "rpm"}
